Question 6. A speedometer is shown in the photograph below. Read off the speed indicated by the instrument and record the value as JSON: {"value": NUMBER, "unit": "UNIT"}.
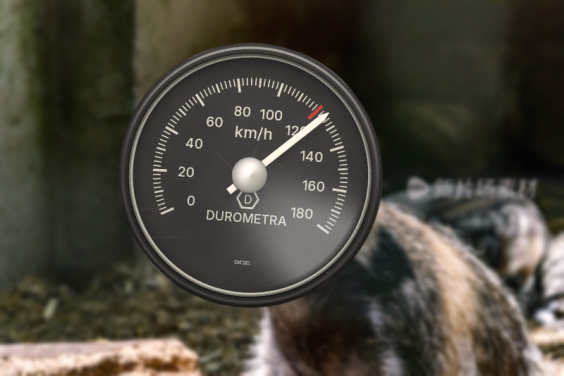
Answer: {"value": 124, "unit": "km/h"}
